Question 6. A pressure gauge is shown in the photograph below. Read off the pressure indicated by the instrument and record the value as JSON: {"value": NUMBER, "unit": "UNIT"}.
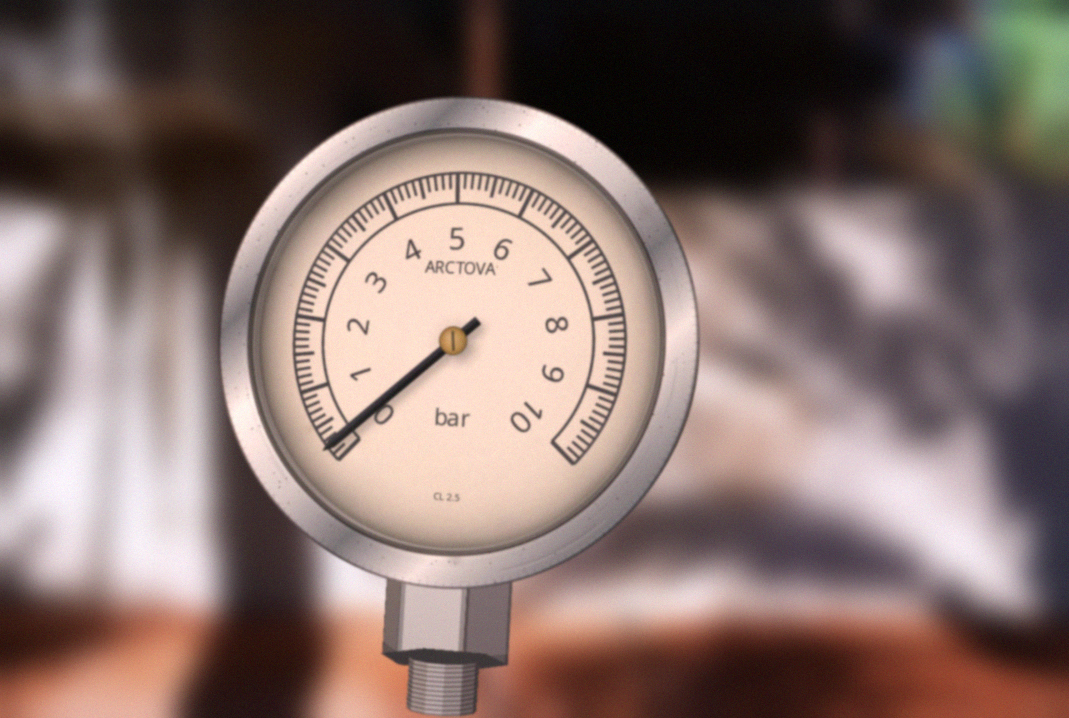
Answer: {"value": 0.2, "unit": "bar"}
